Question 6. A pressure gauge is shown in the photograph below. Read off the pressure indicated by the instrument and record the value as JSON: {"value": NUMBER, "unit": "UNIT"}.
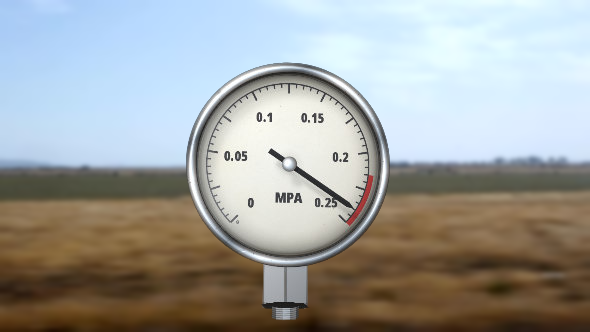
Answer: {"value": 0.24, "unit": "MPa"}
